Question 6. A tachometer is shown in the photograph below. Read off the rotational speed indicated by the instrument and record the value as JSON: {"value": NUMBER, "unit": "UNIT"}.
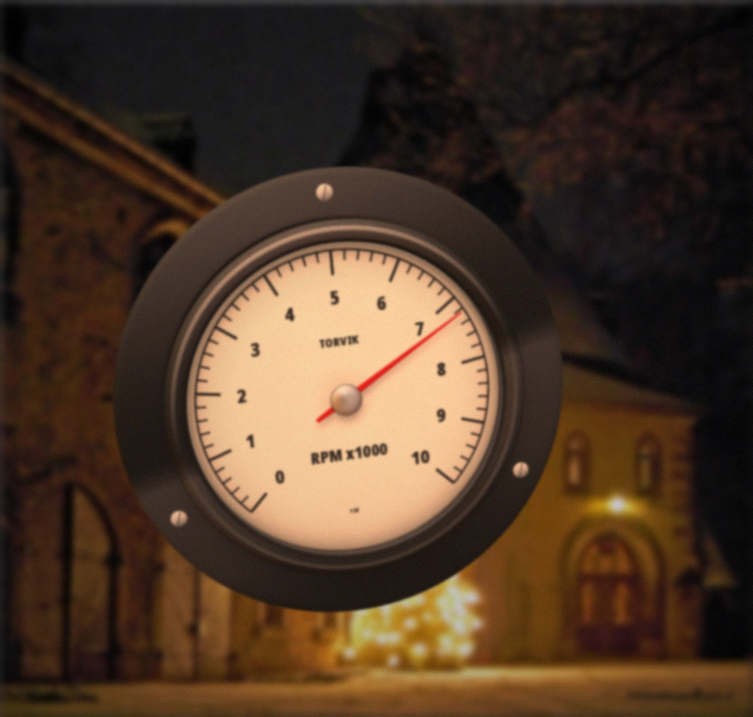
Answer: {"value": 7200, "unit": "rpm"}
